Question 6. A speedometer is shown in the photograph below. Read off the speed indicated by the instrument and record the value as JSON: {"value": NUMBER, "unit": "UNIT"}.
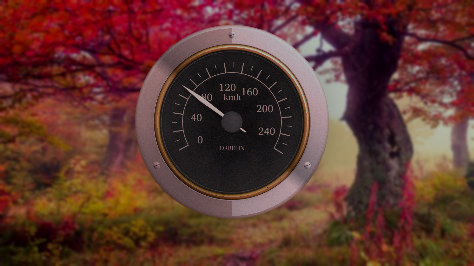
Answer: {"value": 70, "unit": "km/h"}
